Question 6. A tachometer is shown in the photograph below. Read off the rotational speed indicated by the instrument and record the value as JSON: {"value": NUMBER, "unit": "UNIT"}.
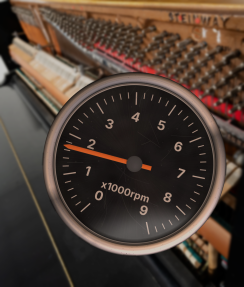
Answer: {"value": 1700, "unit": "rpm"}
